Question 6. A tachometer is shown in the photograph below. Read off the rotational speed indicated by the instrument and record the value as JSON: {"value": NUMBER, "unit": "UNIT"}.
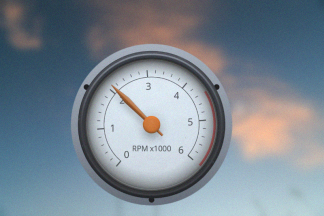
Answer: {"value": 2100, "unit": "rpm"}
